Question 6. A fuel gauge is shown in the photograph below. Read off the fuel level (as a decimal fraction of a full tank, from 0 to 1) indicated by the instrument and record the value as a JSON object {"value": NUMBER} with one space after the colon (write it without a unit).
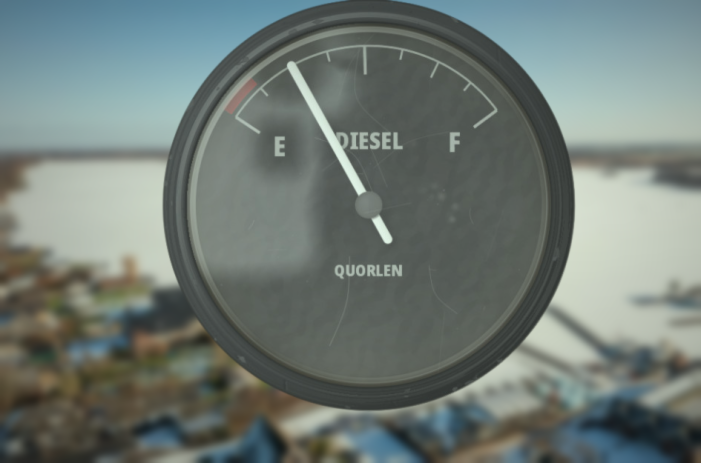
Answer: {"value": 0.25}
